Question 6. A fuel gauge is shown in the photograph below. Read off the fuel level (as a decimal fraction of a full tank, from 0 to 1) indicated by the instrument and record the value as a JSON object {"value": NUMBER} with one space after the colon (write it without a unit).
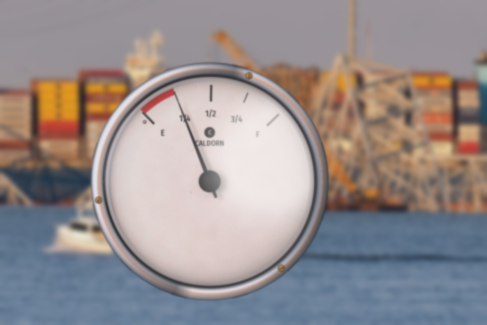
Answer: {"value": 0.25}
